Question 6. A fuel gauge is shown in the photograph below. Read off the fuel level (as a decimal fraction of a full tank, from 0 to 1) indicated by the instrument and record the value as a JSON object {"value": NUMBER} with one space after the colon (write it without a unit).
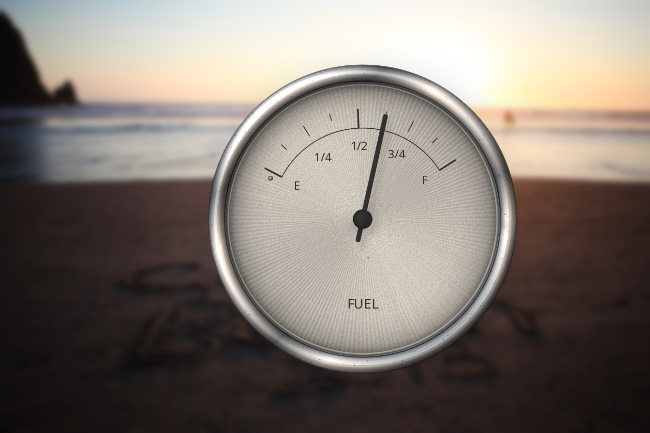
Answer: {"value": 0.625}
